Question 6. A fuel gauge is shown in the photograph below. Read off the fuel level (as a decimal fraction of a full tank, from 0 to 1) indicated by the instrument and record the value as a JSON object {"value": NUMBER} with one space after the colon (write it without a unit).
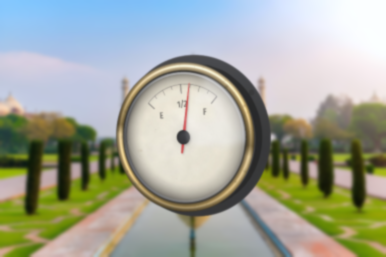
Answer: {"value": 0.625}
